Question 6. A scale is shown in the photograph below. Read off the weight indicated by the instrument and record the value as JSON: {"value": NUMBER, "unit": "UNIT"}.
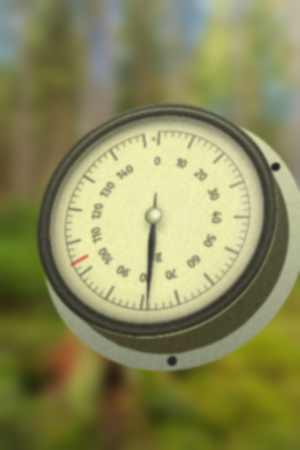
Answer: {"value": 78, "unit": "kg"}
